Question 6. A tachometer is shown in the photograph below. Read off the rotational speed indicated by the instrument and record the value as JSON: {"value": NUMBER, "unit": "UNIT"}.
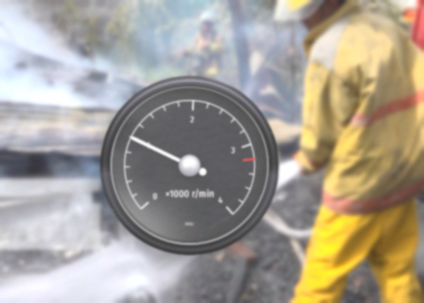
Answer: {"value": 1000, "unit": "rpm"}
